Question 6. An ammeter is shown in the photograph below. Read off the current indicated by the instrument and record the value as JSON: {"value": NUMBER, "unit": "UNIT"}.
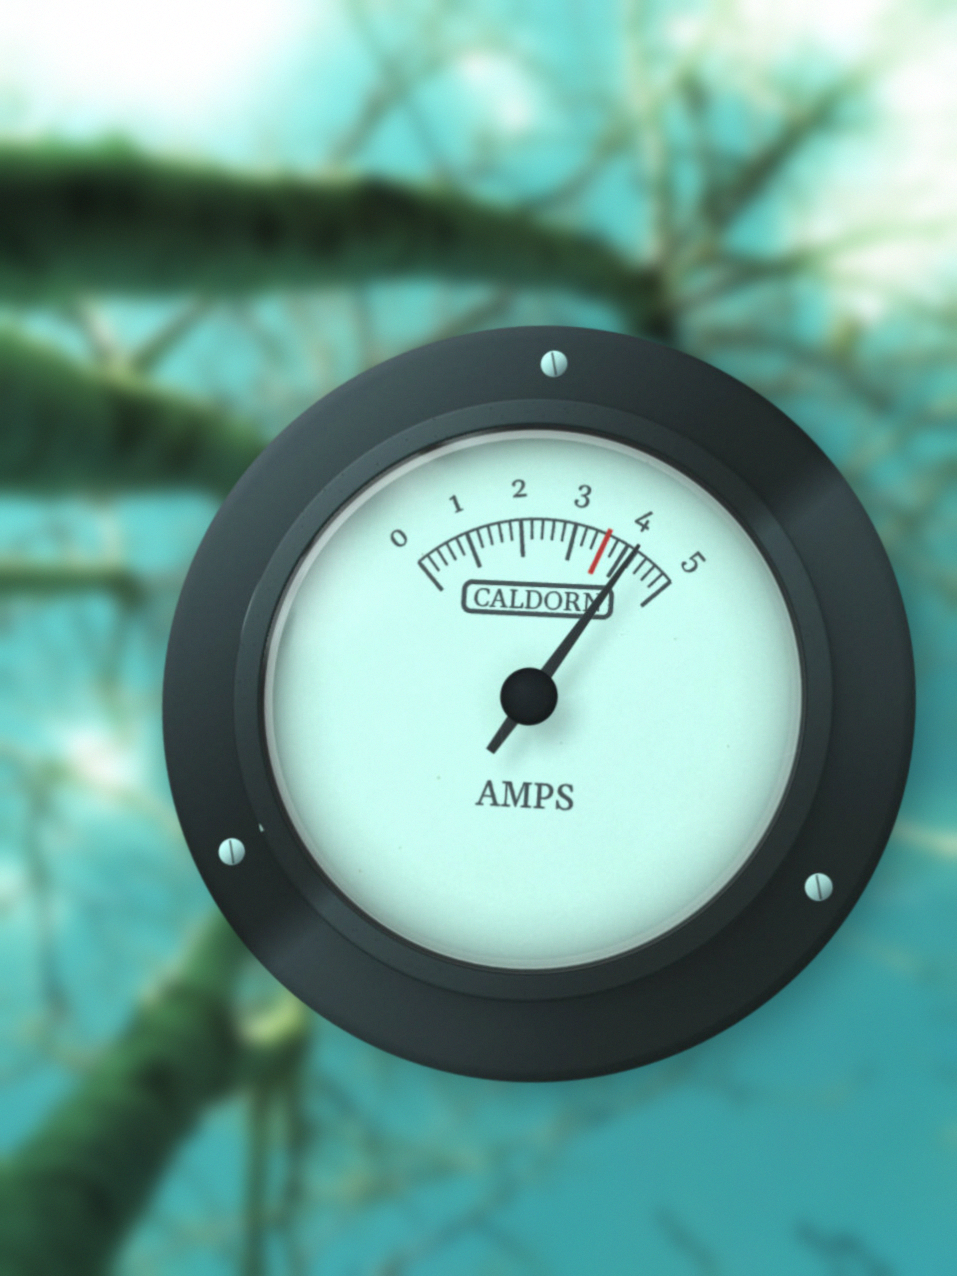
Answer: {"value": 4.2, "unit": "A"}
